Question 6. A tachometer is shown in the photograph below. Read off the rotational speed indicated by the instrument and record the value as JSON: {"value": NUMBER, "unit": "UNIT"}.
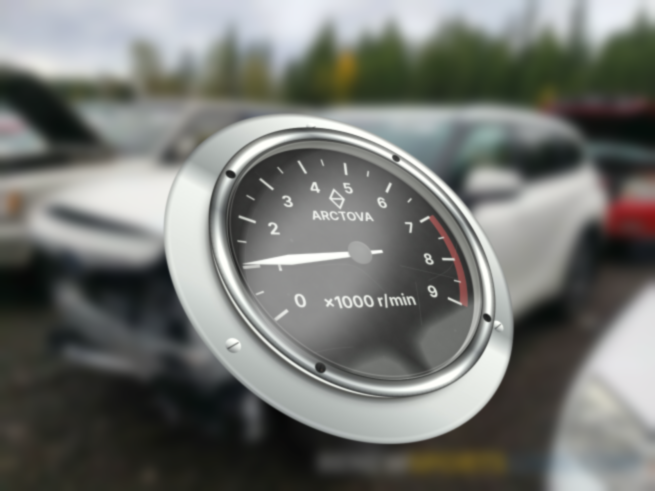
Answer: {"value": 1000, "unit": "rpm"}
